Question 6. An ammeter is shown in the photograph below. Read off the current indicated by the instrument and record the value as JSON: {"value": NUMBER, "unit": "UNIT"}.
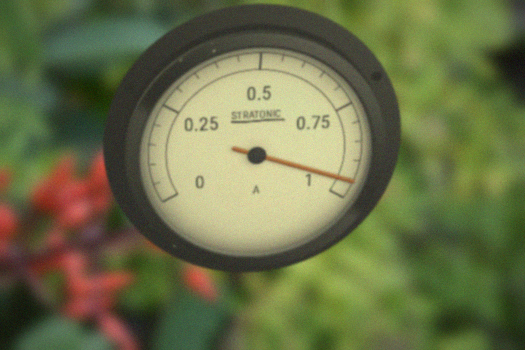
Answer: {"value": 0.95, "unit": "A"}
